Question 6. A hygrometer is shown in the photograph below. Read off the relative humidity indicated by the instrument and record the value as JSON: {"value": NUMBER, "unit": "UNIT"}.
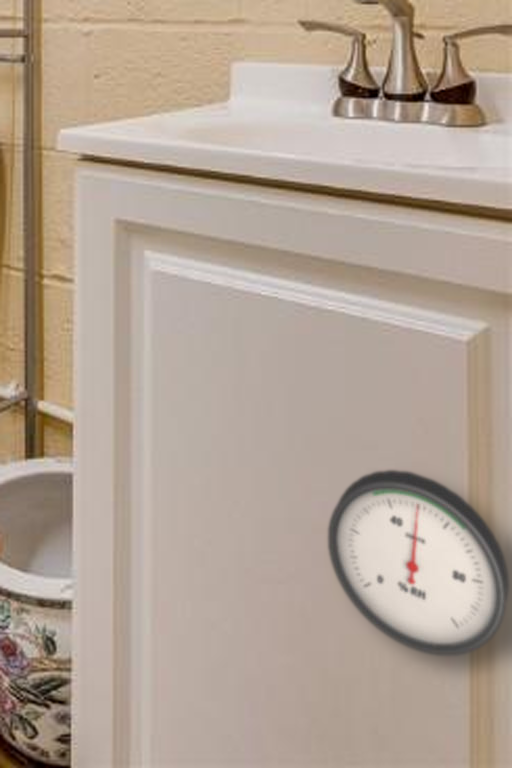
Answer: {"value": 50, "unit": "%"}
